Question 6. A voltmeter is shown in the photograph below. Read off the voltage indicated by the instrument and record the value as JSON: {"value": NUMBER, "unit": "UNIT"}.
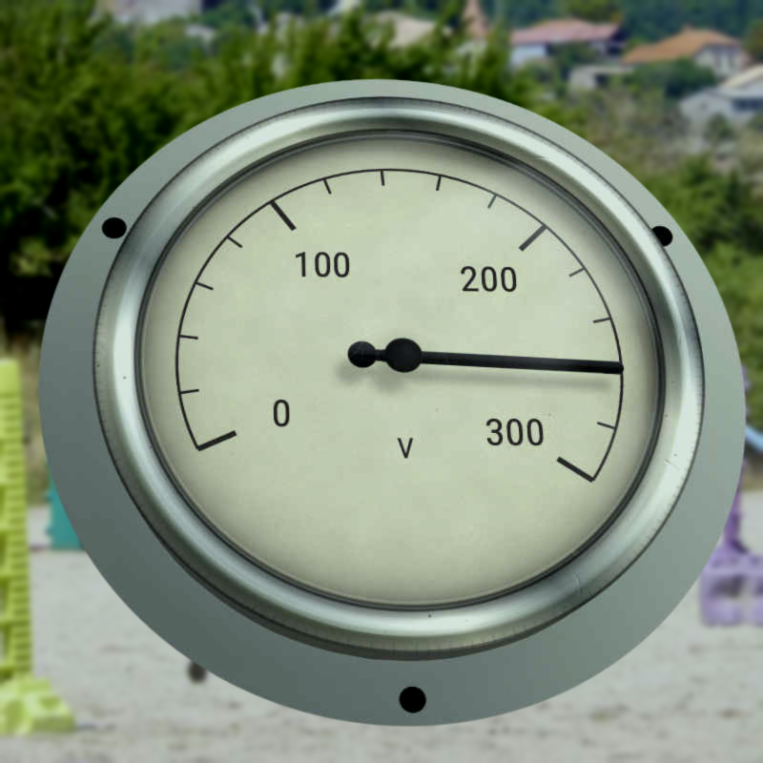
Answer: {"value": 260, "unit": "V"}
